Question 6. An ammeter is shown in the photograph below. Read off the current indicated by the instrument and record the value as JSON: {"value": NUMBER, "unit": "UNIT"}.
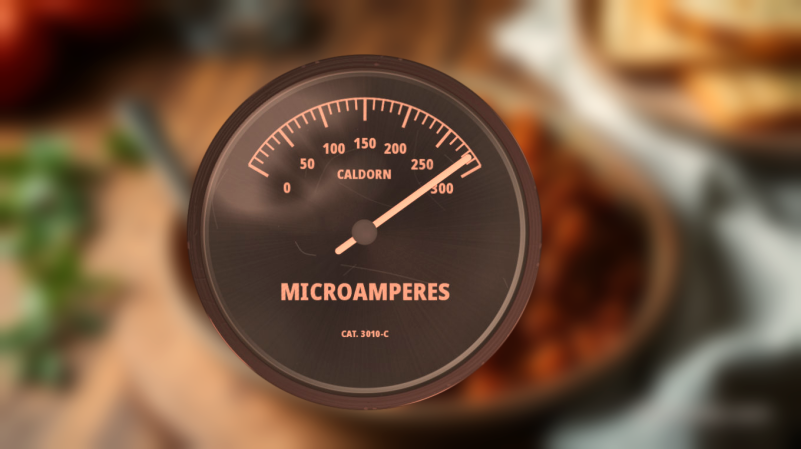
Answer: {"value": 285, "unit": "µA"}
